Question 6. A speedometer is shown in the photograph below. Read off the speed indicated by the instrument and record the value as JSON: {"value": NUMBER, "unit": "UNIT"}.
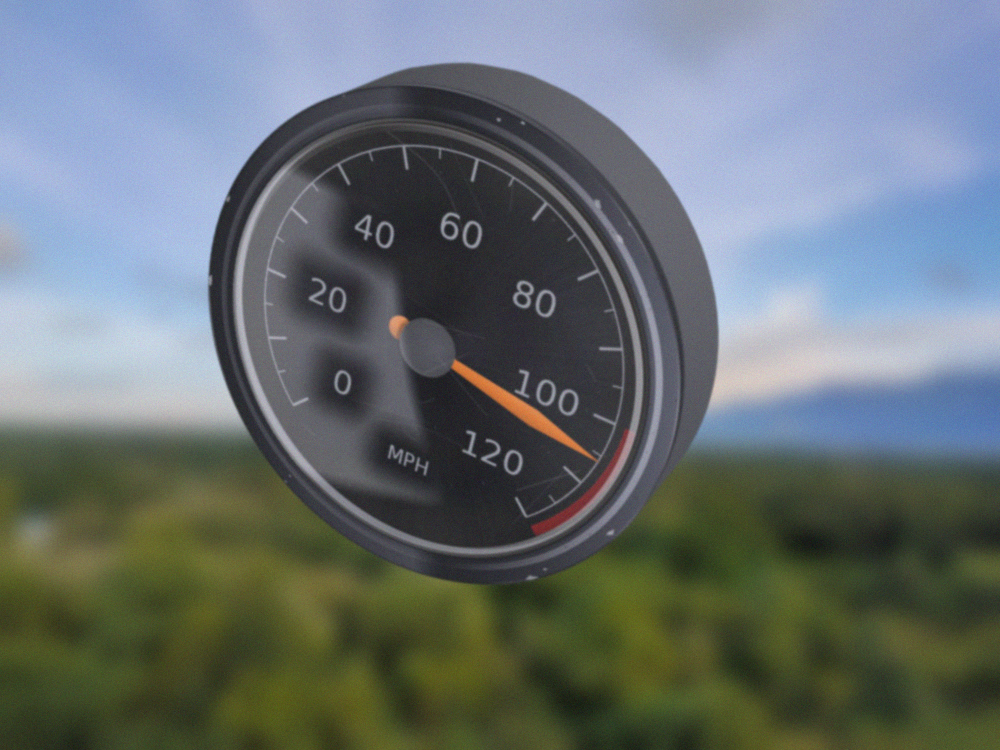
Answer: {"value": 105, "unit": "mph"}
